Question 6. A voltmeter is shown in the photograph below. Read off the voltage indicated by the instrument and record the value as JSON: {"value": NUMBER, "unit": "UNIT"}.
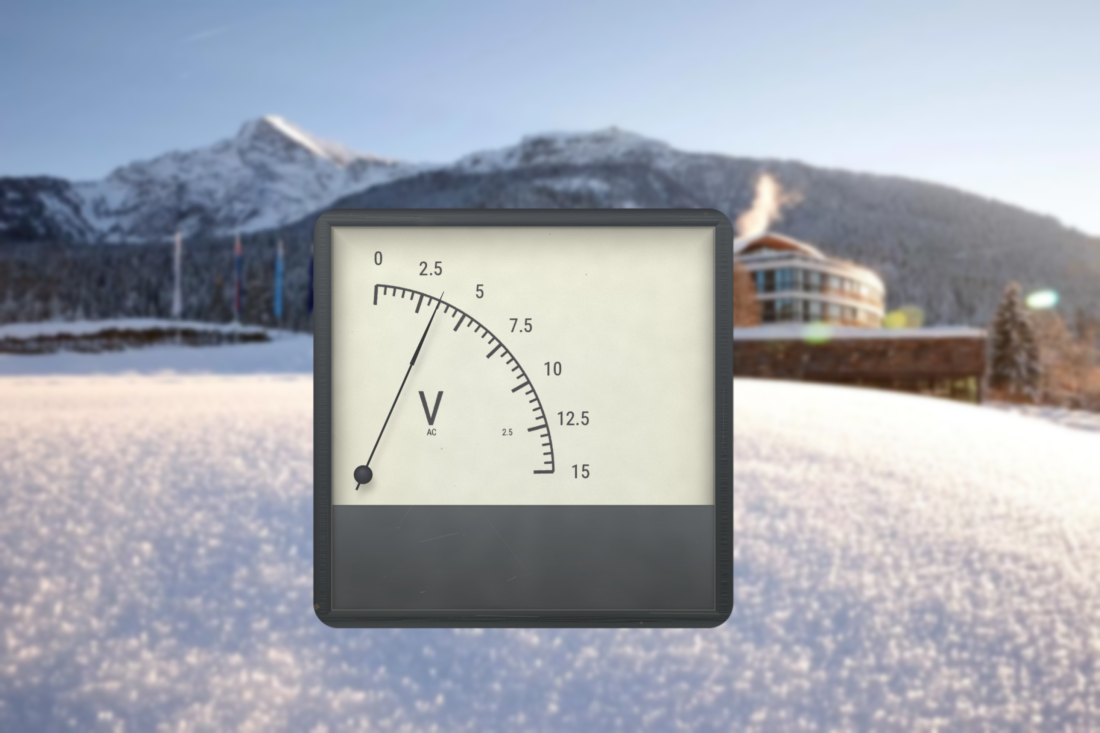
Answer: {"value": 3.5, "unit": "V"}
